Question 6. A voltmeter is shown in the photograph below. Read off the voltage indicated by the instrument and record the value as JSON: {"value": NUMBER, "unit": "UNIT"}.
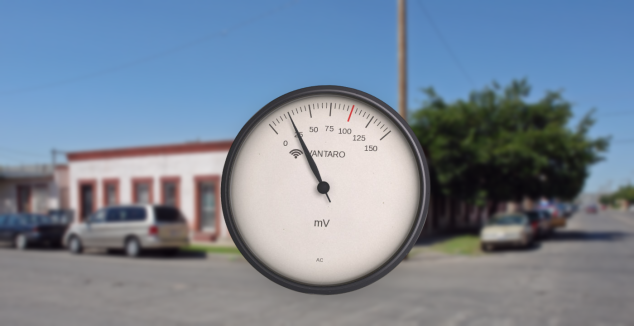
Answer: {"value": 25, "unit": "mV"}
